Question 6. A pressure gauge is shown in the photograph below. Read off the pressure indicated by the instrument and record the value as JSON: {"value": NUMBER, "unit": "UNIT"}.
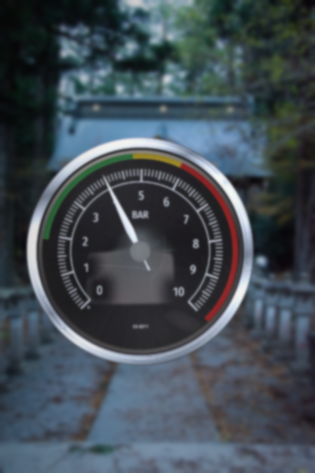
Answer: {"value": 4, "unit": "bar"}
